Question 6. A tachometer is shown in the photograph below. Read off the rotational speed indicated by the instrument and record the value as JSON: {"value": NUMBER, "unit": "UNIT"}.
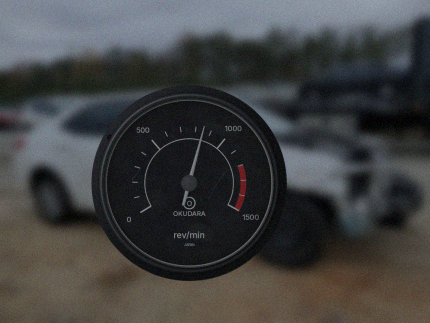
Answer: {"value": 850, "unit": "rpm"}
